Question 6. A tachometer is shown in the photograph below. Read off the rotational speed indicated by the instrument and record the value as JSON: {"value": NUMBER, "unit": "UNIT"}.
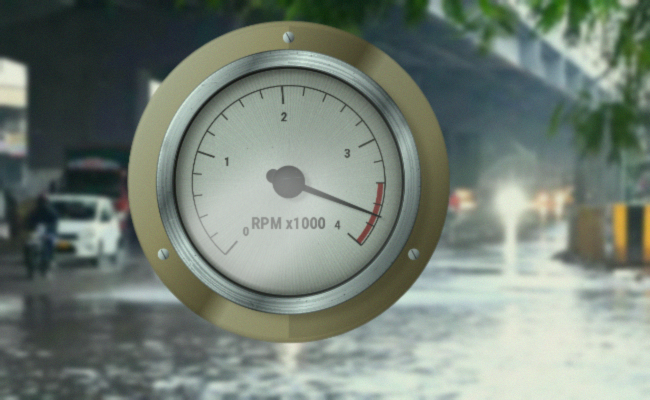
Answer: {"value": 3700, "unit": "rpm"}
